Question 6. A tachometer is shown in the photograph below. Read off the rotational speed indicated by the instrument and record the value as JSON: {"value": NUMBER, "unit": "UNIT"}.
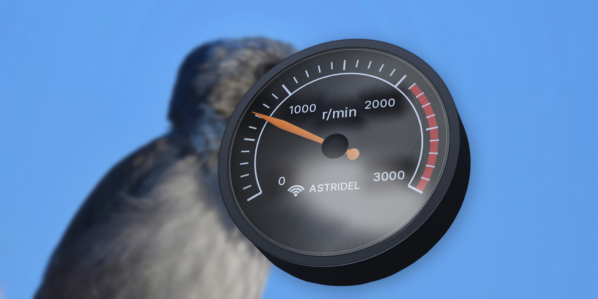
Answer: {"value": 700, "unit": "rpm"}
